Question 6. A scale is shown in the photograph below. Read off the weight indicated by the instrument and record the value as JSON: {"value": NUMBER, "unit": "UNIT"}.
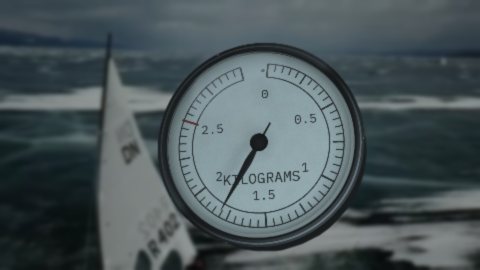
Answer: {"value": 1.8, "unit": "kg"}
